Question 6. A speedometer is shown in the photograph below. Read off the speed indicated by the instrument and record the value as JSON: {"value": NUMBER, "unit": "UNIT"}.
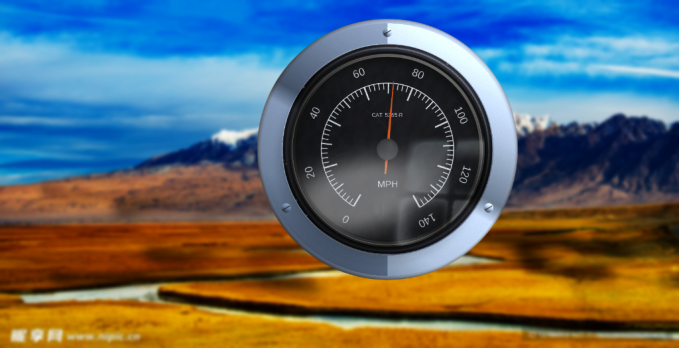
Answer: {"value": 72, "unit": "mph"}
